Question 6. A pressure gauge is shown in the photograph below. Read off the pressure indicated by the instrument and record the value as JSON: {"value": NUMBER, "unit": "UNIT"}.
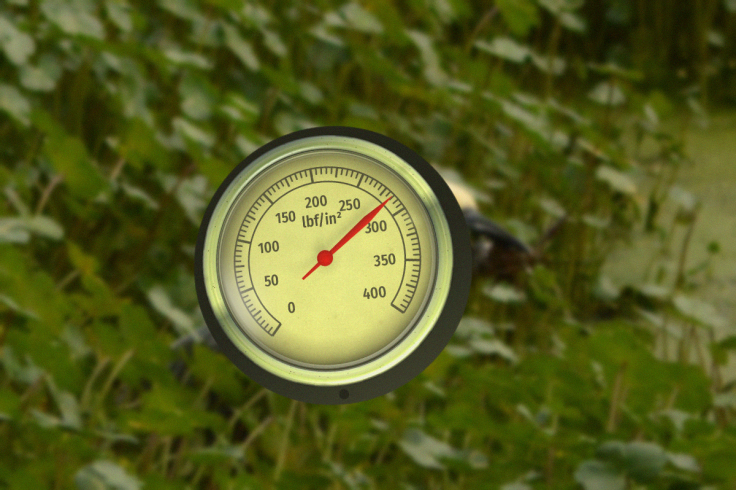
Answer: {"value": 285, "unit": "psi"}
